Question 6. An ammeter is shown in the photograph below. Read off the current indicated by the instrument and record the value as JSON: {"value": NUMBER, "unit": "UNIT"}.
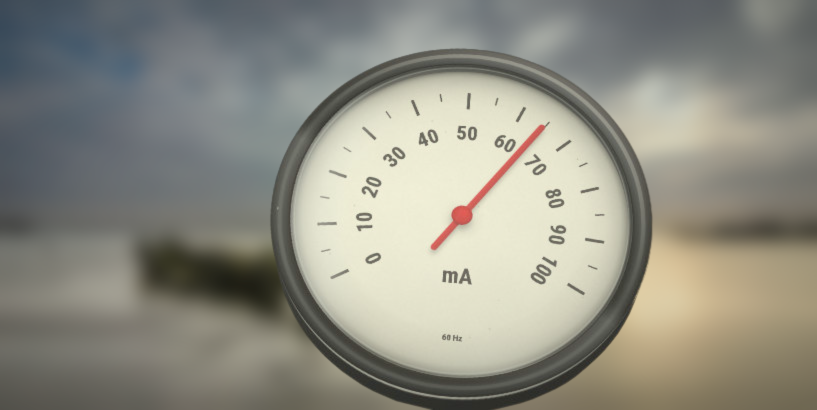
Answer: {"value": 65, "unit": "mA"}
